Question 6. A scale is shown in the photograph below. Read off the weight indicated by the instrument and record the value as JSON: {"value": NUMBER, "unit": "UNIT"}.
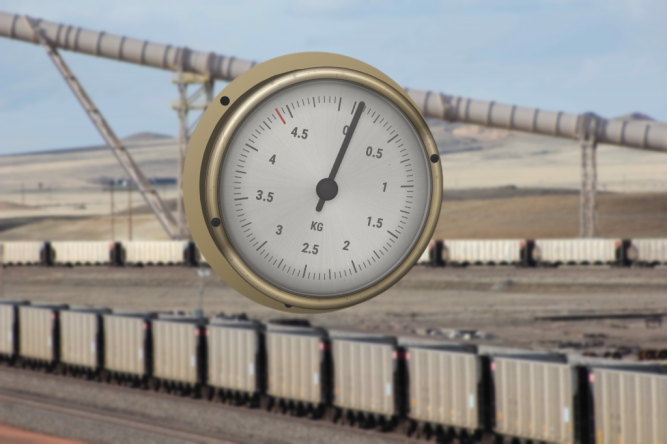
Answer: {"value": 0.05, "unit": "kg"}
